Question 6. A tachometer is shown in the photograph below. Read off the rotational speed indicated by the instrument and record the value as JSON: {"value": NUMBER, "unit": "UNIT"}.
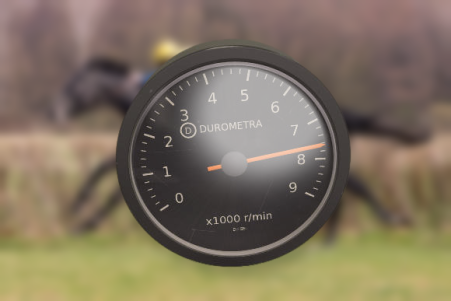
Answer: {"value": 7600, "unit": "rpm"}
